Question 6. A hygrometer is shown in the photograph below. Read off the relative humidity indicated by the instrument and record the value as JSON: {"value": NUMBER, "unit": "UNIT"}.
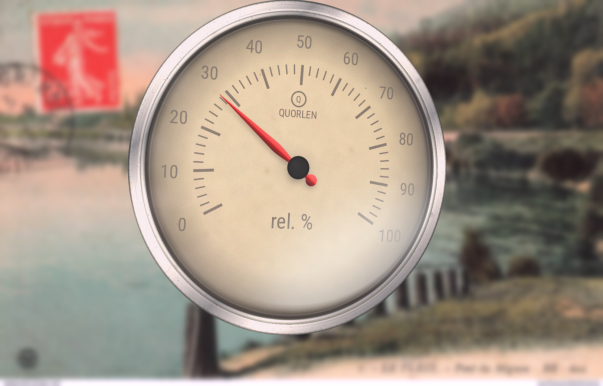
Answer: {"value": 28, "unit": "%"}
